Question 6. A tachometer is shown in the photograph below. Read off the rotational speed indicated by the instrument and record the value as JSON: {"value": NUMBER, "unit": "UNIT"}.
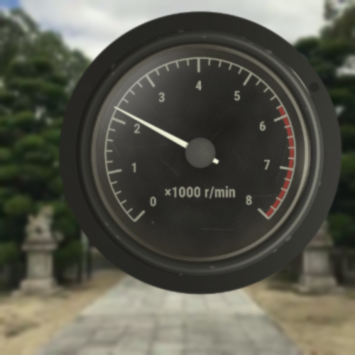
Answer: {"value": 2200, "unit": "rpm"}
